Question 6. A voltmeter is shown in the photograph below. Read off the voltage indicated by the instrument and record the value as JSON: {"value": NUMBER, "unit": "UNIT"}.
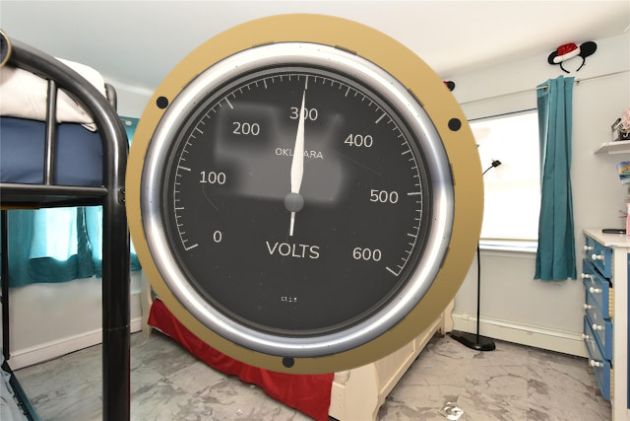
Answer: {"value": 300, "unit": "V"}
